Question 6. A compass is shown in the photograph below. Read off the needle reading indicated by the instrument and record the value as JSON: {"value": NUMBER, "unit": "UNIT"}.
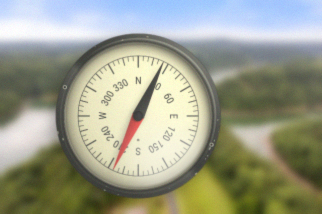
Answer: {"value": 205, "unit": "°"}
